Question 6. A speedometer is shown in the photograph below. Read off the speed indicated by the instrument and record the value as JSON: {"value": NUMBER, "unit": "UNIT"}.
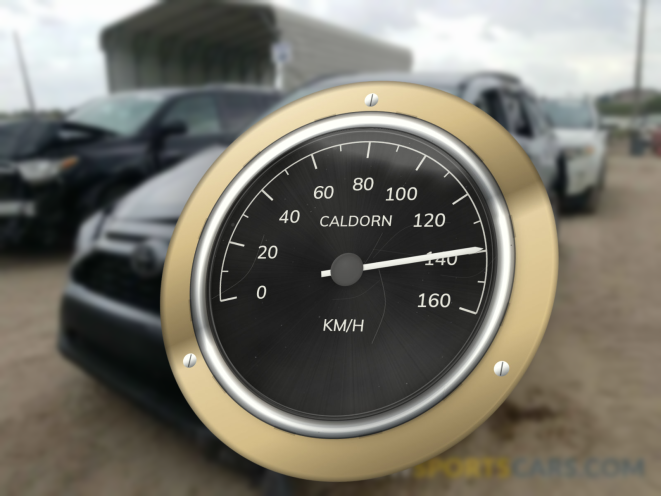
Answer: {"value": 140, "unit": "km/h"}
